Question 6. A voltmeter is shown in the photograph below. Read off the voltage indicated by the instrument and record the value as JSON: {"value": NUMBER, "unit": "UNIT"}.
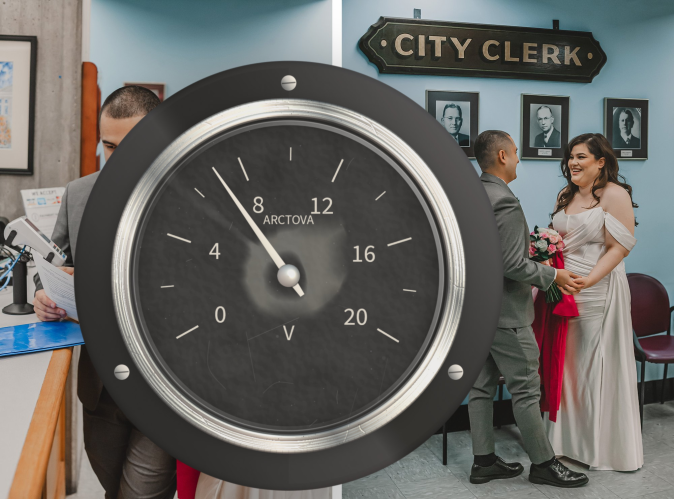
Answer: {"value": 7, "unit": "V"}
